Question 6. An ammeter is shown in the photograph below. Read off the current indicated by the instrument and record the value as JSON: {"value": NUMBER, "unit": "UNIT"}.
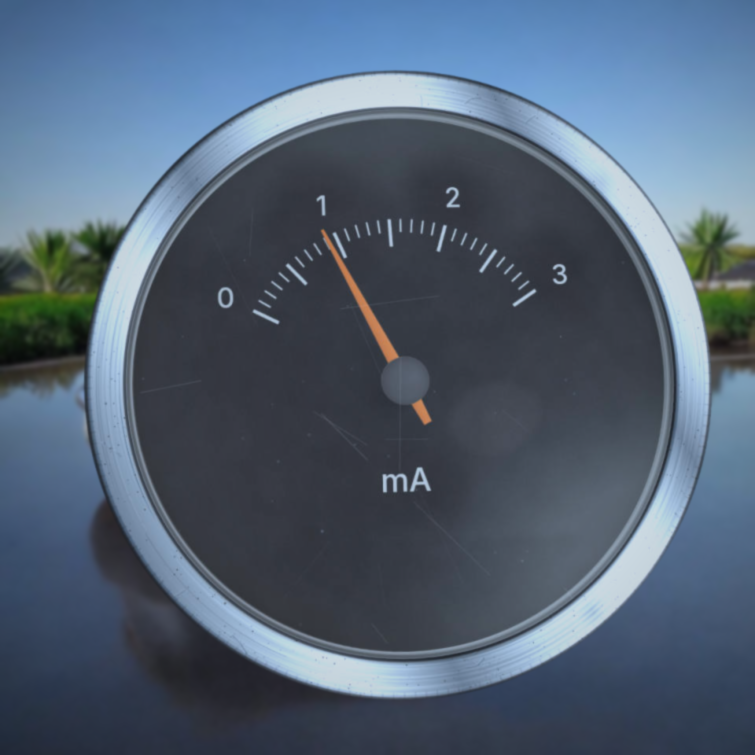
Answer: {"value": 0.9, "unit": "mA"}
